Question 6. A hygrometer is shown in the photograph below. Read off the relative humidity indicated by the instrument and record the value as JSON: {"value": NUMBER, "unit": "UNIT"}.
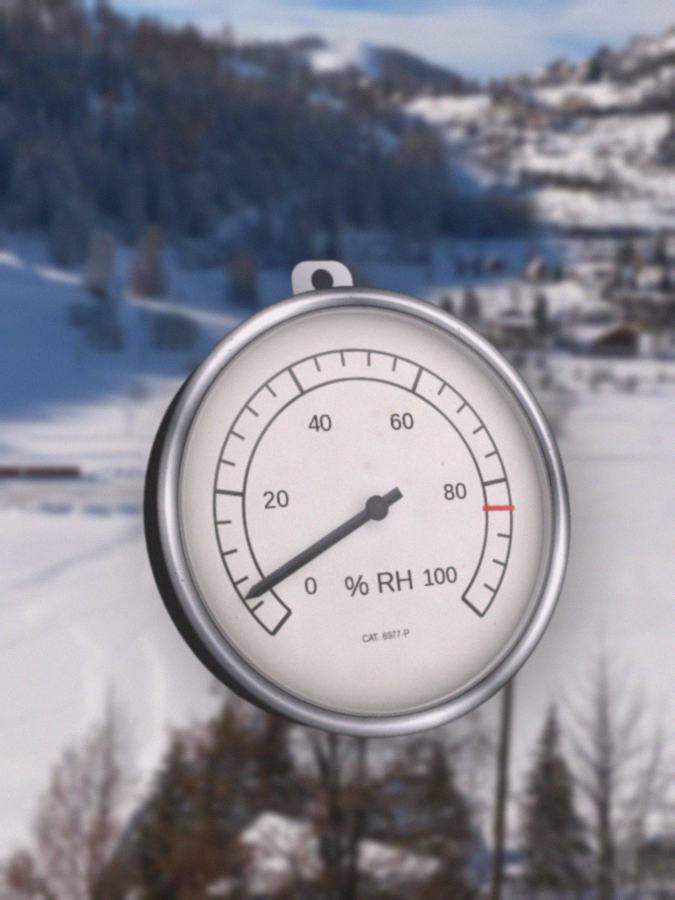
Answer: {"value": 6, "unit": "%"}
